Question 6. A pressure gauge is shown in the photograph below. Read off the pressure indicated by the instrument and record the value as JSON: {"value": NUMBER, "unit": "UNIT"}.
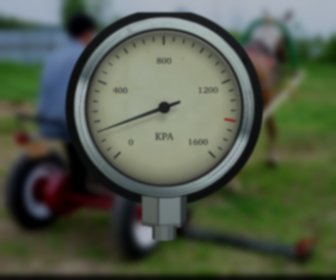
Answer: {"value": 150, "unit": "kPa"}
